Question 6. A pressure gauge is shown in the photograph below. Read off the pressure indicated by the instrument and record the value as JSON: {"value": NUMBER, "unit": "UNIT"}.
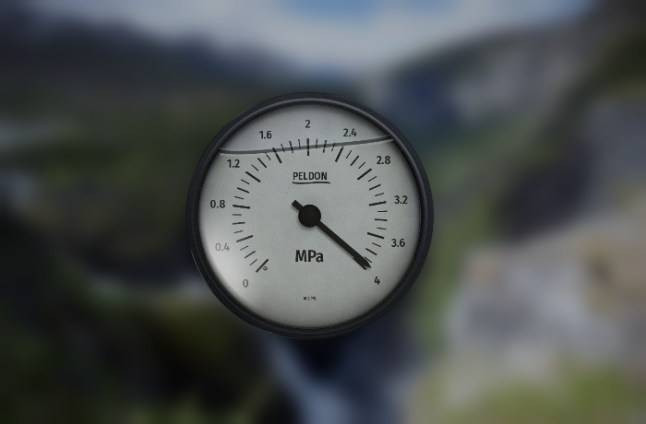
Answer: {"value": 3.95, "unit": "MPa"}
